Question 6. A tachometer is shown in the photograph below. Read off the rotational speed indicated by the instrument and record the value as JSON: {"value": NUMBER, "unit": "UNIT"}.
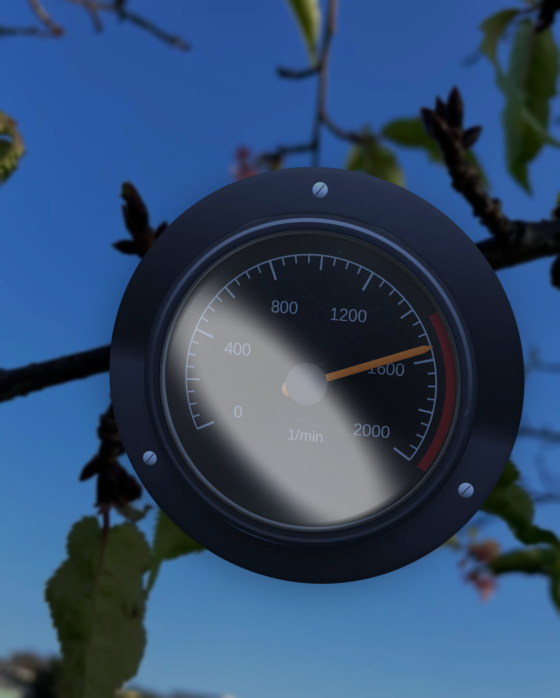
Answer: {"value": 1550, "unit": "rpm"}
